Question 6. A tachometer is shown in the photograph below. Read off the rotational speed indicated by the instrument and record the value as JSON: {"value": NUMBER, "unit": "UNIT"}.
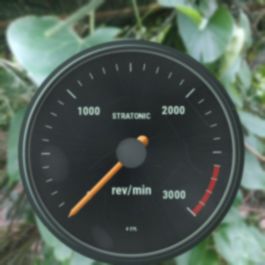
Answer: {"value": 0, "unit": "rpm"}
